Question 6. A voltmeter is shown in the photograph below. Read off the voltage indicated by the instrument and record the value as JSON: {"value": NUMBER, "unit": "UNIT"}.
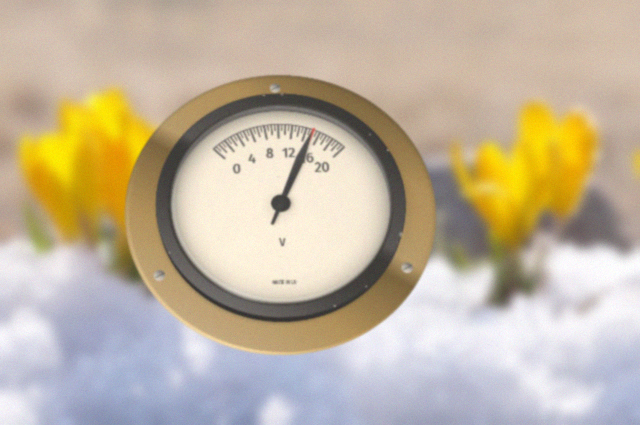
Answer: {"value": 15, "unit": "V"}
